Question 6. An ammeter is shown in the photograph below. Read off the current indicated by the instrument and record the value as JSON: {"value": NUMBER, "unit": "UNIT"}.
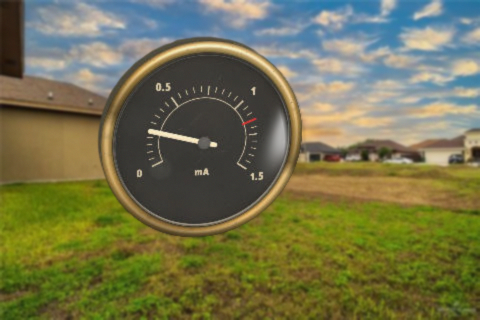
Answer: {"value": 0.25, "unit": "mA"}
